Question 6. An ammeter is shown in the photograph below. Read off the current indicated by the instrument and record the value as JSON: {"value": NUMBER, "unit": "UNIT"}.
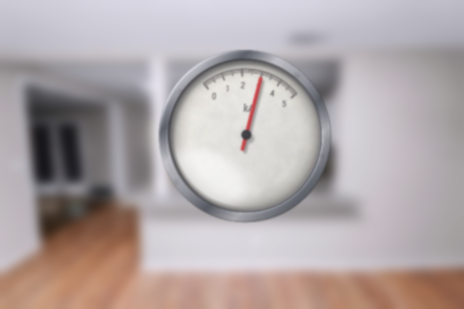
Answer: {"value": 3, "unit": "kA"}
